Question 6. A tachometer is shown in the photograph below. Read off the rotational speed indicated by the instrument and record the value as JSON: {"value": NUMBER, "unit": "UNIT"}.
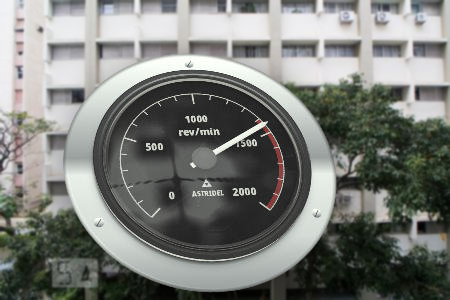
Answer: {"value": 1450, "unit": "rpm"}
